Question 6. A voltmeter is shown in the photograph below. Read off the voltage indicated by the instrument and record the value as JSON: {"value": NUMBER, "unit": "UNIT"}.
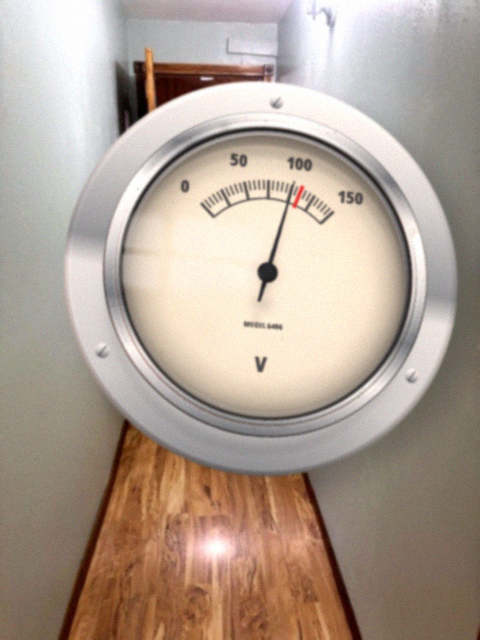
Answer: {"value": 100, "unit": "V"}
